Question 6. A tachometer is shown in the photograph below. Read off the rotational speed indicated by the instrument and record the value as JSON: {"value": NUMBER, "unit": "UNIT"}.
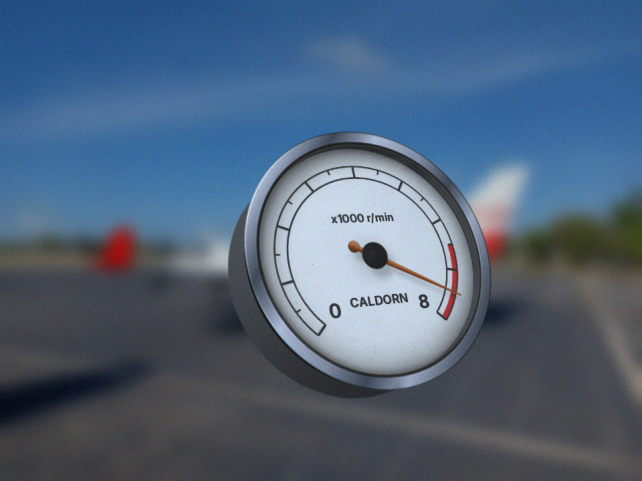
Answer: {"value": 7500, "unit": "rpm"}
